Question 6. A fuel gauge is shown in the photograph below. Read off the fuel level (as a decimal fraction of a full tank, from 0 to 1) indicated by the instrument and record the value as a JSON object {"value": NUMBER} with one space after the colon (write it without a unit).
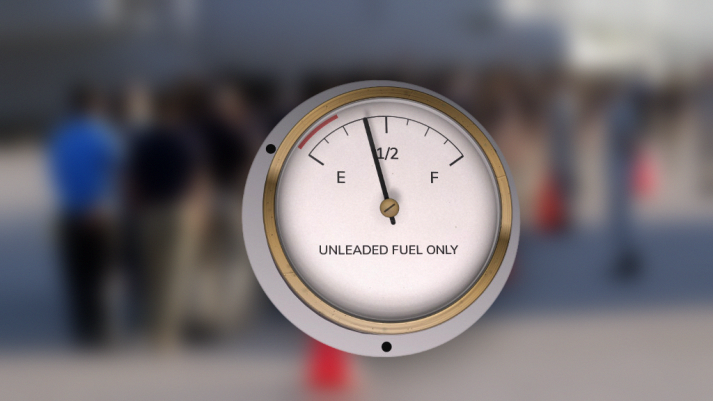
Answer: {"value": 0.375}
